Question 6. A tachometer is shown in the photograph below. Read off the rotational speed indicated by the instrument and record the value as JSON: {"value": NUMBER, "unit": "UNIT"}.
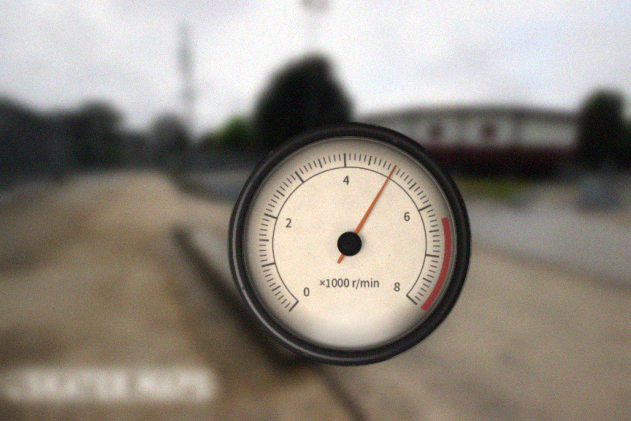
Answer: {"value": 5000, "unit": "rpm"}
